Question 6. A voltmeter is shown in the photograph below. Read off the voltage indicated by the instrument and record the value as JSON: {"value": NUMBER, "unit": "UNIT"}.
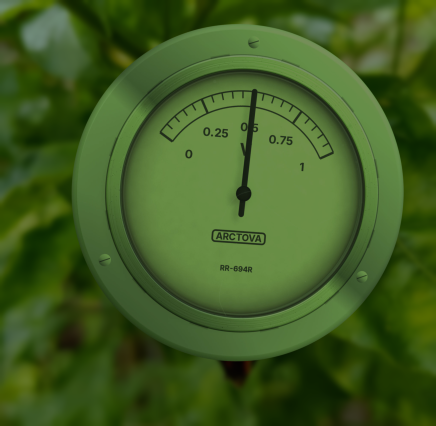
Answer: {"value": 0.5, "unit": "V"}
